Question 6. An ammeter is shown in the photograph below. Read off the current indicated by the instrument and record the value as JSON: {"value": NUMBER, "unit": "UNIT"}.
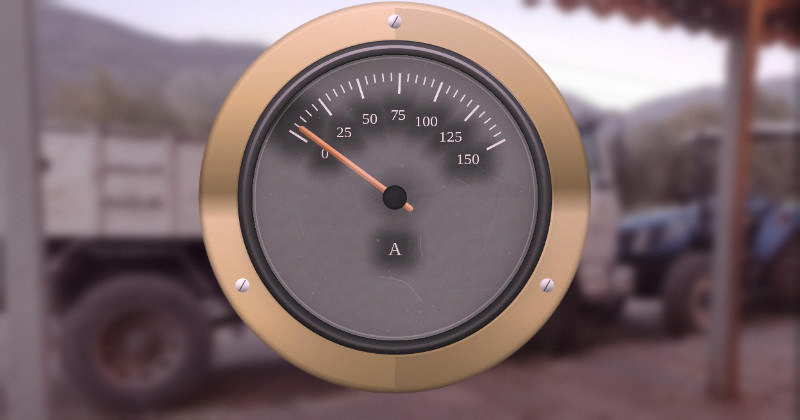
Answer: {"value": 5, "unit": "A"}
